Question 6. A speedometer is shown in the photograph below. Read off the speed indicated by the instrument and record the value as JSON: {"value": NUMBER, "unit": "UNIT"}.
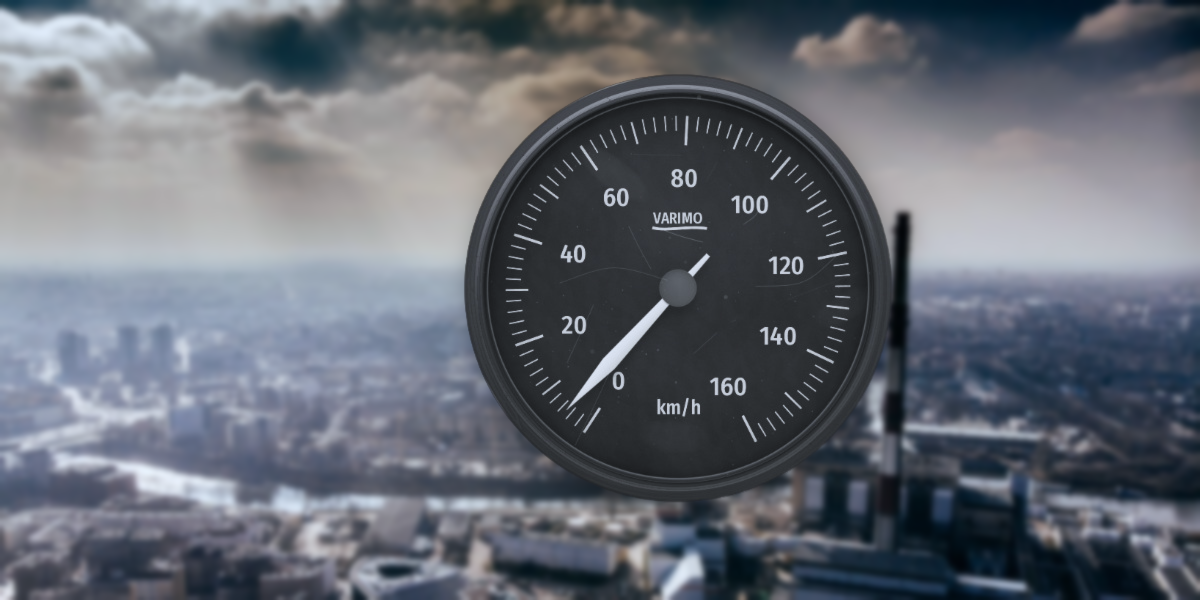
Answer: {"value": 5, "unit": "km/h"}
